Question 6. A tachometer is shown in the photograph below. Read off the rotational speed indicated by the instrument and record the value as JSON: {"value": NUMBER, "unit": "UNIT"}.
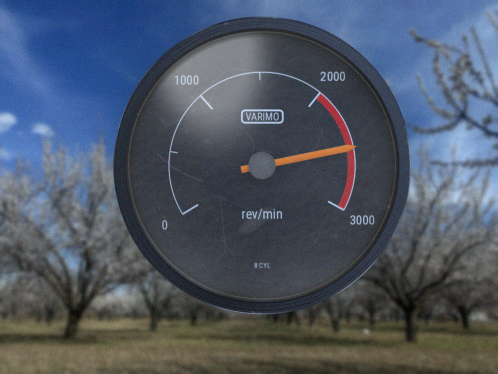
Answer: {"value": 2500, "unit": "rpm"}
